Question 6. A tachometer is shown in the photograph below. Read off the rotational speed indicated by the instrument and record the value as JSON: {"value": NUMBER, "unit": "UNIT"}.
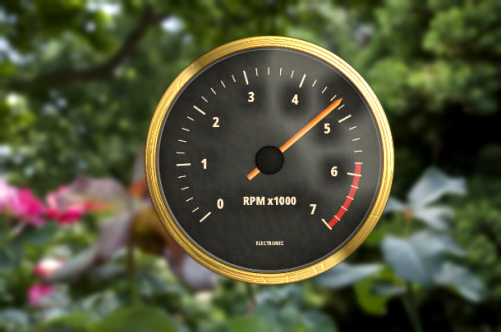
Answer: {"value": 4700, "unit": "rpm"}
